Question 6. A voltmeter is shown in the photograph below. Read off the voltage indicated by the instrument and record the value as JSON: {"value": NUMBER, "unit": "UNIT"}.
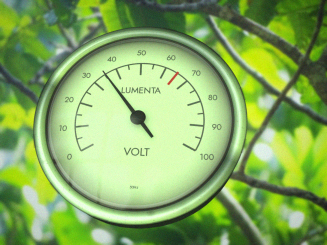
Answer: {"value": 35, "unit": "V"}
